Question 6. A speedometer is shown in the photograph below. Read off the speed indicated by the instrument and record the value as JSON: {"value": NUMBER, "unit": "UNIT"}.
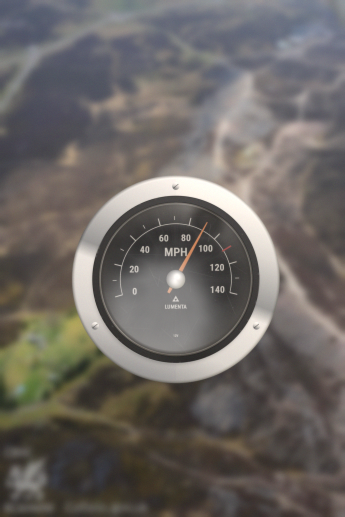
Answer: {"value": 90, "unit": "mph"}
